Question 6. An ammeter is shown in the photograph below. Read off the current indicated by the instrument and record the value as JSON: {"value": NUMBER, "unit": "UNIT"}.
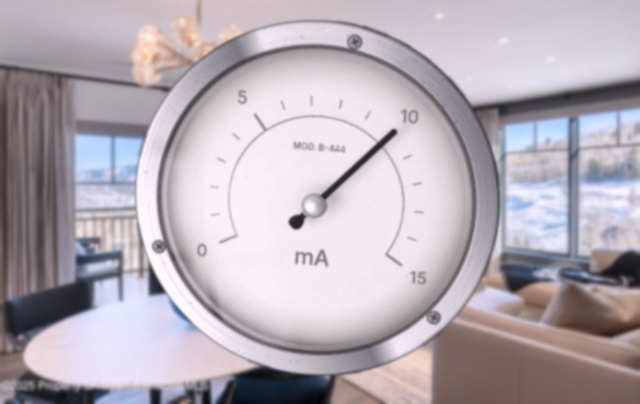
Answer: {"value": 10, "unit": "mA"}
